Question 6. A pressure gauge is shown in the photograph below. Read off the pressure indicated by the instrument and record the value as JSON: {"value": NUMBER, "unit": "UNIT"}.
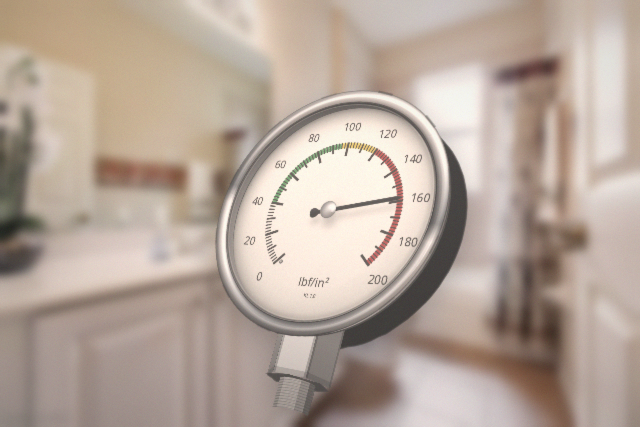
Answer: {"value": 160, "unit": "psi"}
